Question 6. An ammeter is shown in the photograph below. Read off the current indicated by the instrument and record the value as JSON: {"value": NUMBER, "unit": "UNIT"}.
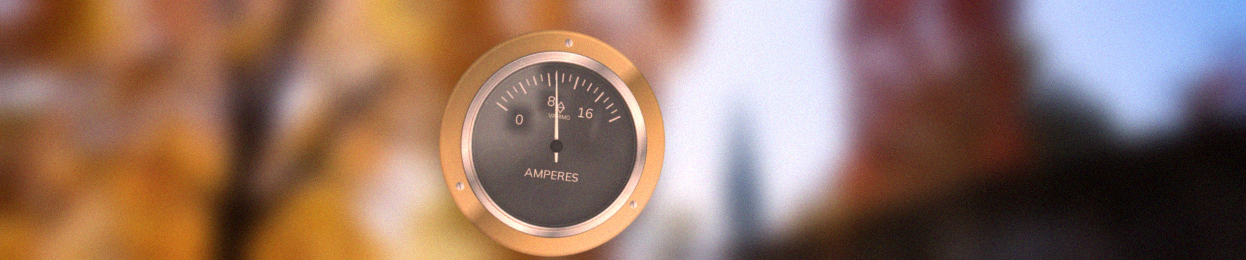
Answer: {"value": 9, "unit": "A"}
